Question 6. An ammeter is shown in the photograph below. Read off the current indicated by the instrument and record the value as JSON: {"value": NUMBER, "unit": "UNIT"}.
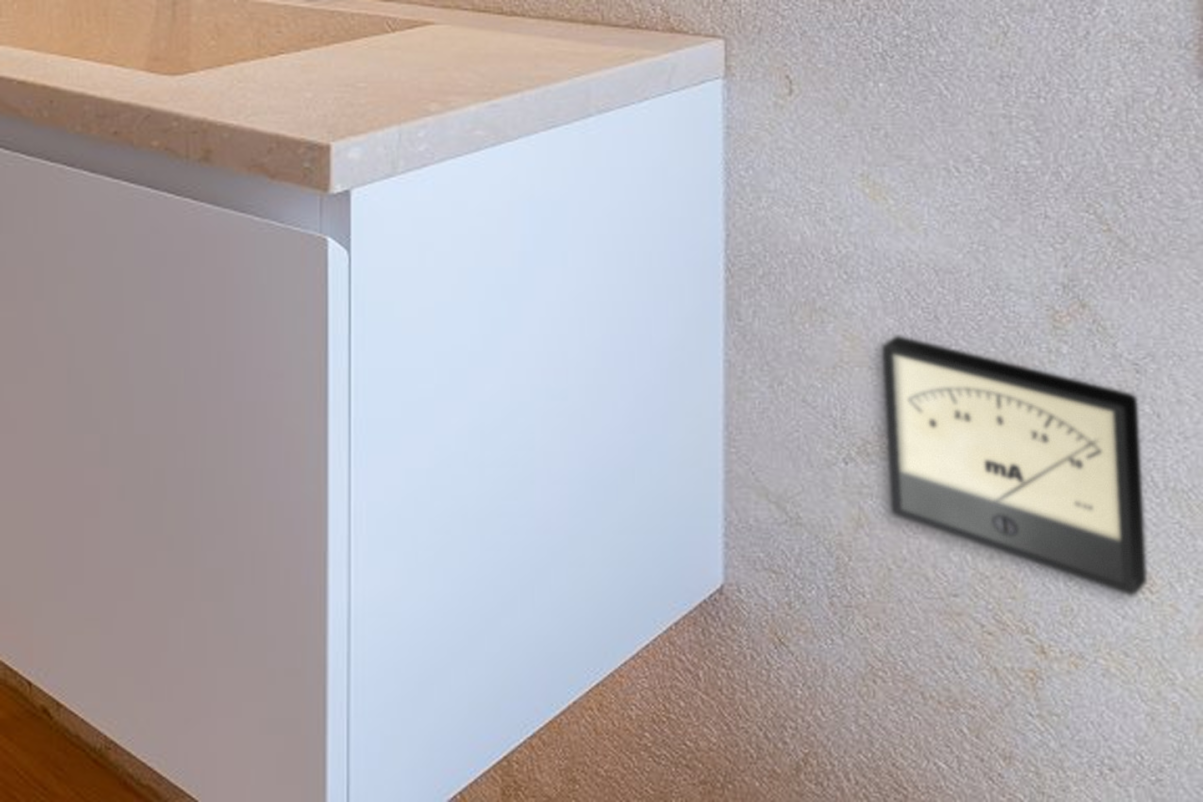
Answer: {"value": 9.5, "unit": "mA"}
